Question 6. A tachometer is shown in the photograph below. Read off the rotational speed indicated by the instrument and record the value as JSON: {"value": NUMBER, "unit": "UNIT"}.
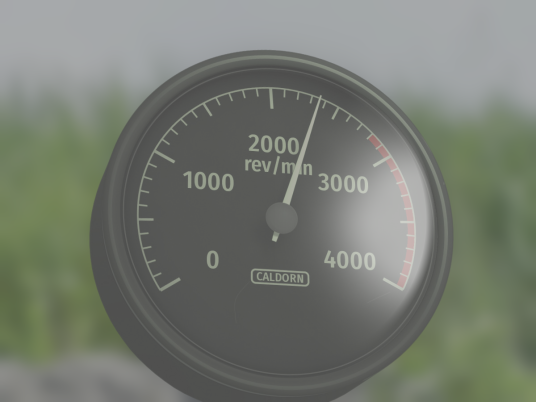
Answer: {"value": 2350, "unit": "rpm"}
